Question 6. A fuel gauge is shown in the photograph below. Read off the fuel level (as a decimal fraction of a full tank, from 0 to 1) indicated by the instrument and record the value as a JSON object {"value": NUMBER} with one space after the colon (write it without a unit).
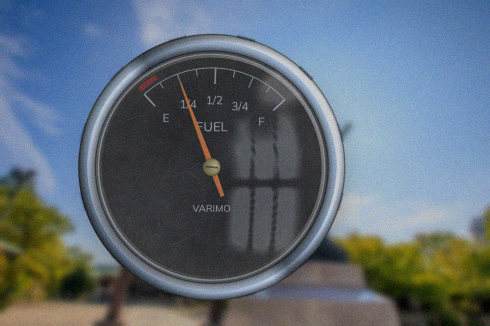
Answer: {"value": 0.25}
